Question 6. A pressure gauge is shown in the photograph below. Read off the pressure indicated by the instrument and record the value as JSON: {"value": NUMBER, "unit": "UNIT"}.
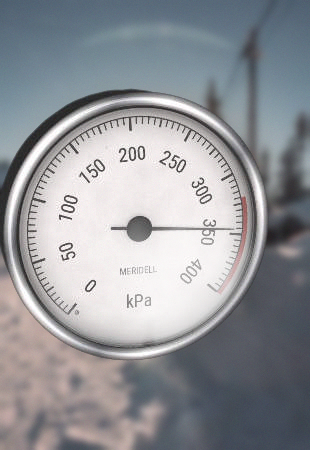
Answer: {"value": 345, "unit": "kPa"}
